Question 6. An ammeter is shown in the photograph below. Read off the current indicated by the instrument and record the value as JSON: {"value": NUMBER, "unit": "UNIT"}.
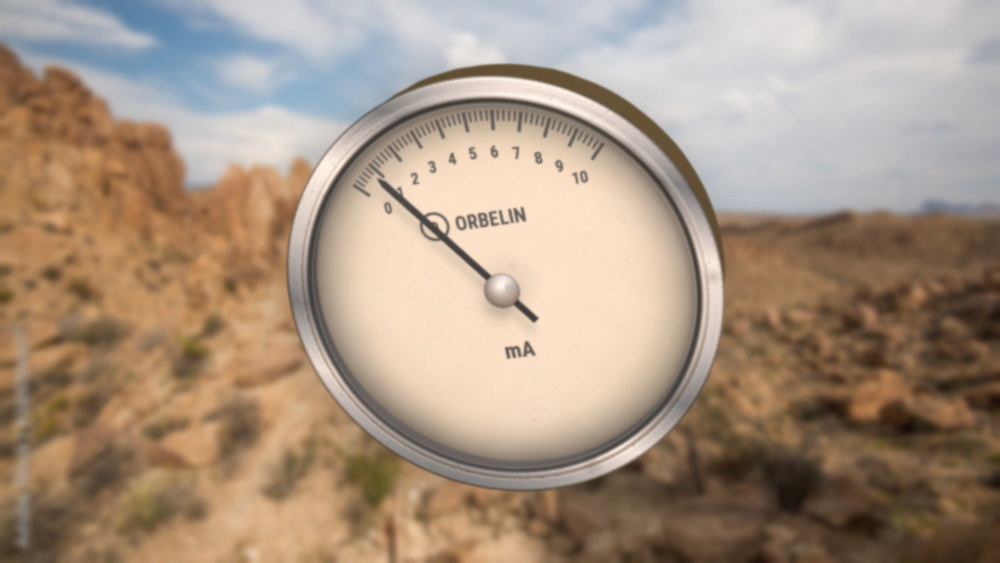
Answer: {"value": 1, "unit": "mA"}
